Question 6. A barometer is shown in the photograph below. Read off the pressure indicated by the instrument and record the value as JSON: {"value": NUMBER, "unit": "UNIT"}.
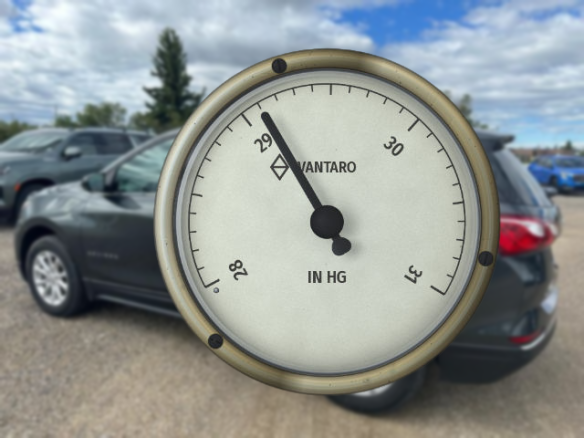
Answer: {"value": 29.1, "unit": "inHg"}
